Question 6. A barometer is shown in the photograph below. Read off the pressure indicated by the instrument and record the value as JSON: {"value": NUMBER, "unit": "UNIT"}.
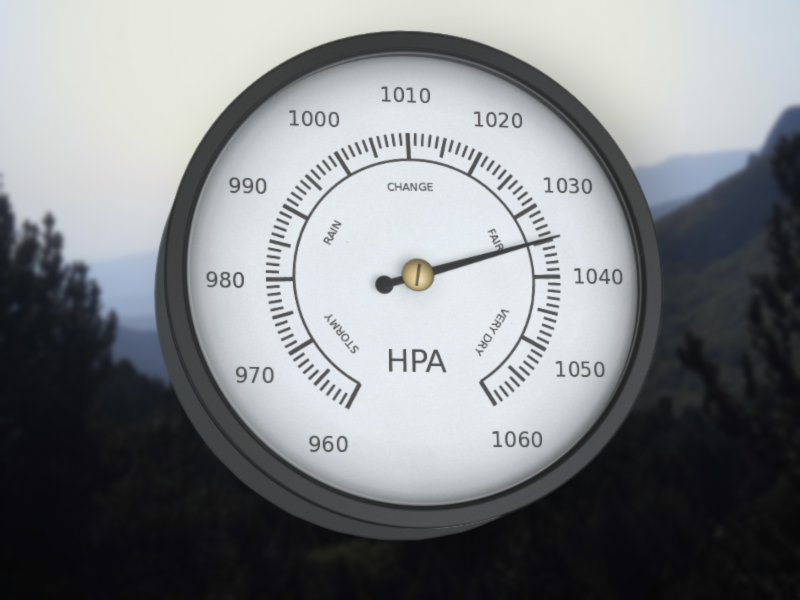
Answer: {"value": 1035, "unit": "hPa"}
